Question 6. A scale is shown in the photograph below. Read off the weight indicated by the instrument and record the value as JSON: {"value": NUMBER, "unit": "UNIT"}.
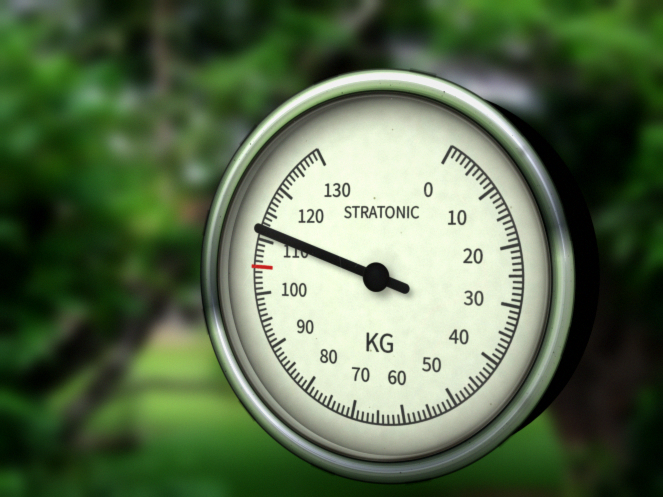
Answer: {"value": 112, "unit": "kg"}
